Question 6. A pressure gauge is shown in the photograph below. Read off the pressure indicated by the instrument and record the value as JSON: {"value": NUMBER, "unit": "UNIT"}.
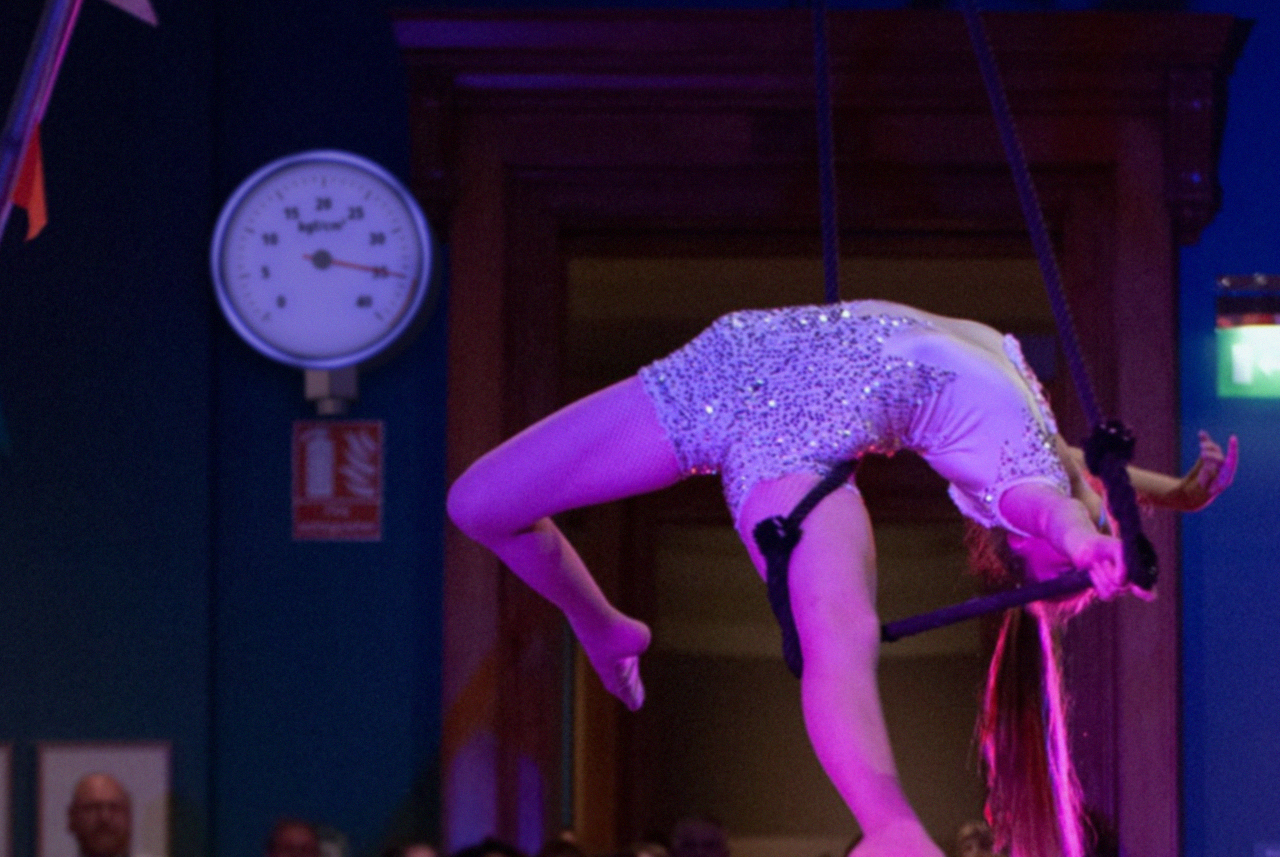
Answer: {"value": 35, "unit": "kg/cm²"}
